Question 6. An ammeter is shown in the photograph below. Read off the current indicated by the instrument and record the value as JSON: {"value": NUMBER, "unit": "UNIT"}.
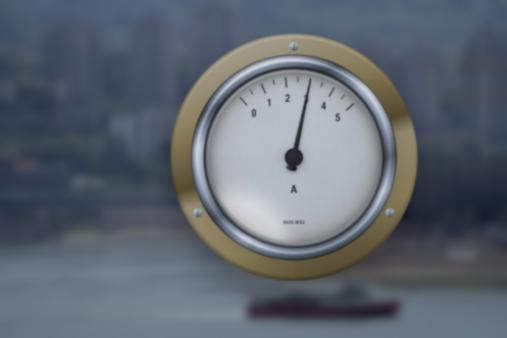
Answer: {"value": 3, "unit": "A"}
